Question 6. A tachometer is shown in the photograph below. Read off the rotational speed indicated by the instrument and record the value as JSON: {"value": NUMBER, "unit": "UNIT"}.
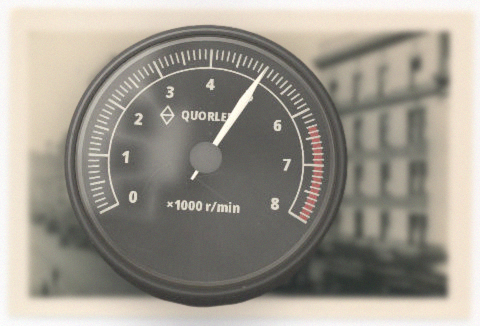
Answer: {"value": 5000, "unit": "rpm"}
